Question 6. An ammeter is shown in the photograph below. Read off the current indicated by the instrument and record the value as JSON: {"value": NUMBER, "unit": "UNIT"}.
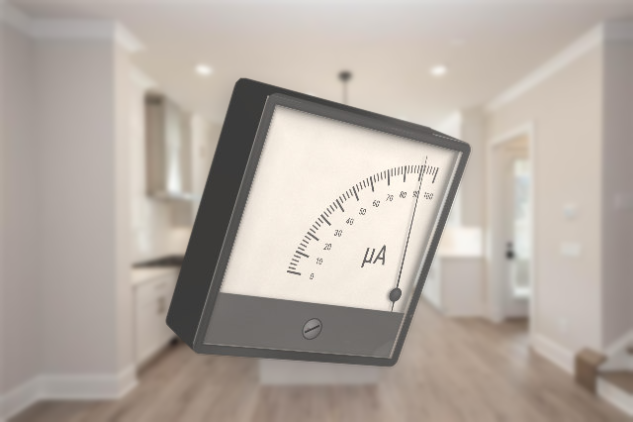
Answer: {"value": 90, "unit": "µA"}
